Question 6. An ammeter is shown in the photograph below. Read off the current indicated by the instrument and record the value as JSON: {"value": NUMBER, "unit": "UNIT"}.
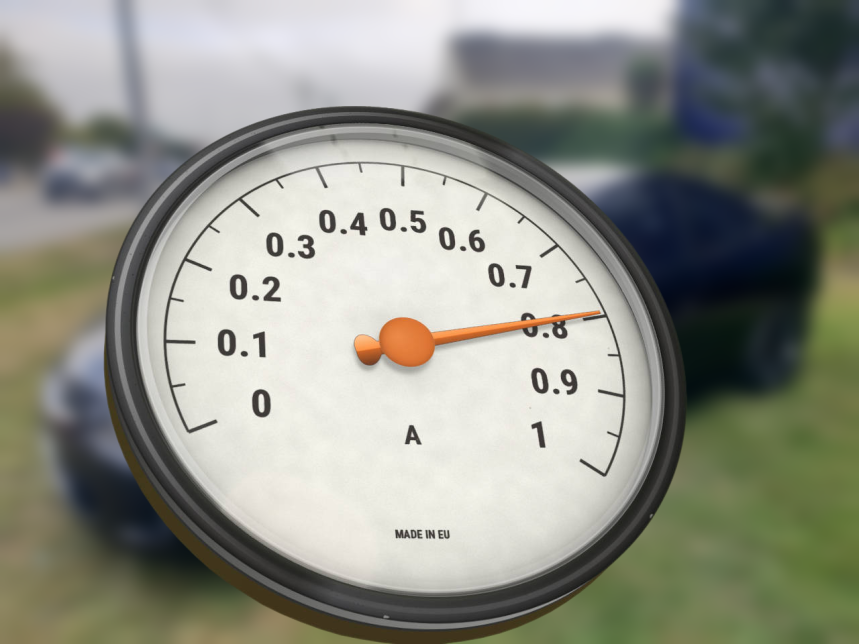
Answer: {"value": 0.8, "unit": "A"}
